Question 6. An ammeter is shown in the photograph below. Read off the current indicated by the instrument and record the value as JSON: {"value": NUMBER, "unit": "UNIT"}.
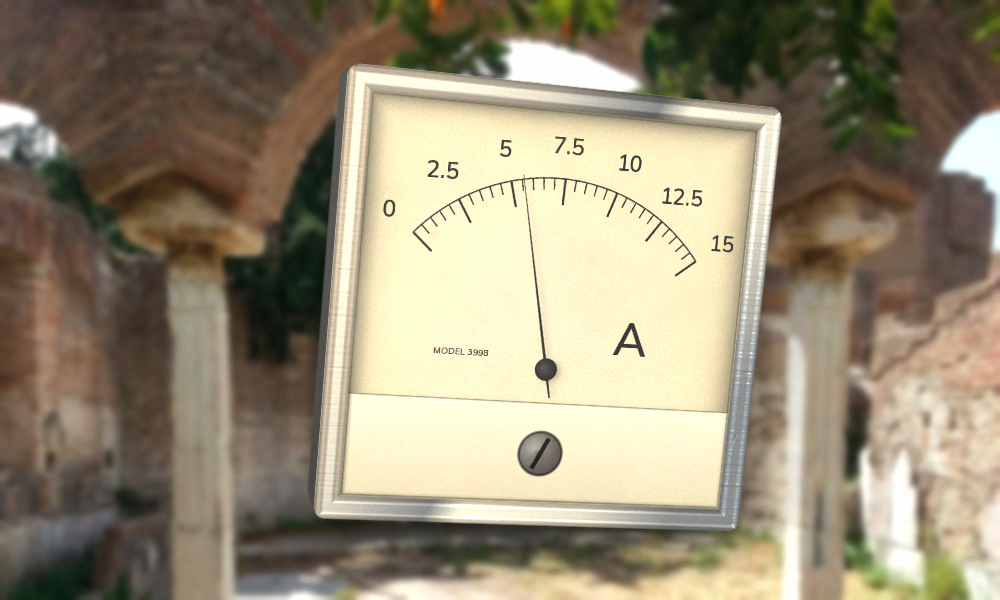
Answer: {"value": 5.5, "unit": "A"}
